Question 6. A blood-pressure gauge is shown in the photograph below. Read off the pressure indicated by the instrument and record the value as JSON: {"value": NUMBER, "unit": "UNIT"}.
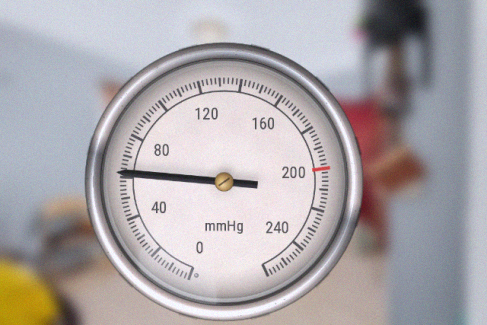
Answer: {"value": 62, "unit": "mmHg"}
